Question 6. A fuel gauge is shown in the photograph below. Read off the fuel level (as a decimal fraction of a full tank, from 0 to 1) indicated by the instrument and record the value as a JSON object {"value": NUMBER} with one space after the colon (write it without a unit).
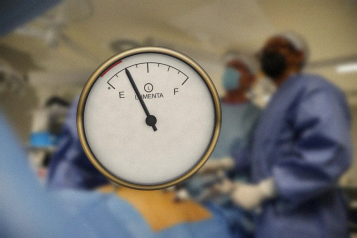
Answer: {"value": 0.25}
